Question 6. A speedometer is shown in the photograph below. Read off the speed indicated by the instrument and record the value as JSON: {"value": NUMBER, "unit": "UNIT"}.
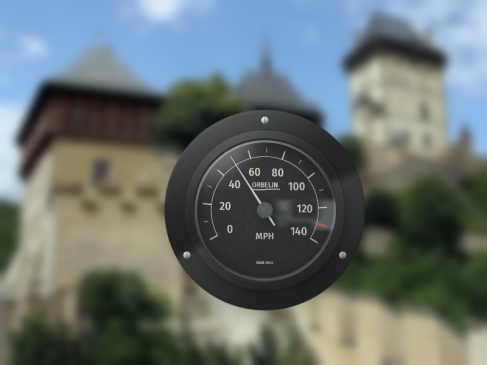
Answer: {"value": 50, "unit": "mph"}
